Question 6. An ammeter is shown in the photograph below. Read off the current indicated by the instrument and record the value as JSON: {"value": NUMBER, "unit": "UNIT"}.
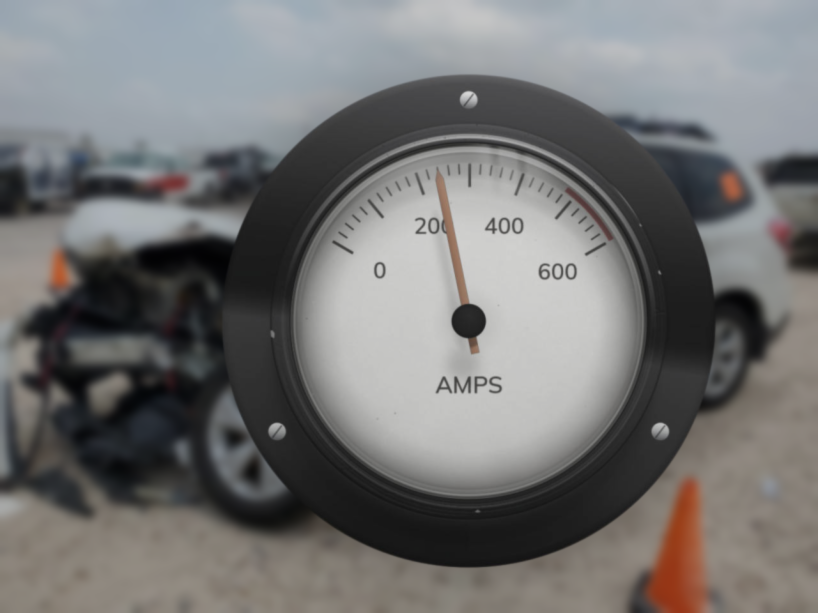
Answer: {"value": 240, "unit": "A"}
